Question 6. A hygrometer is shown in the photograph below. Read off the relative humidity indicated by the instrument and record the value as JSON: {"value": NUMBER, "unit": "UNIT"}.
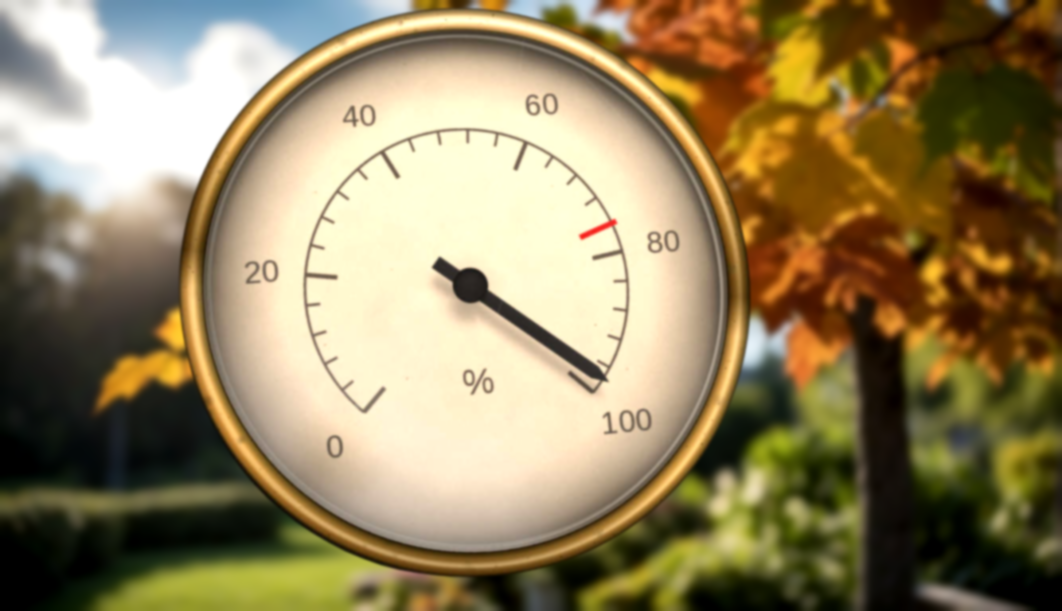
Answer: {"value": 98, "unit": "%"}
